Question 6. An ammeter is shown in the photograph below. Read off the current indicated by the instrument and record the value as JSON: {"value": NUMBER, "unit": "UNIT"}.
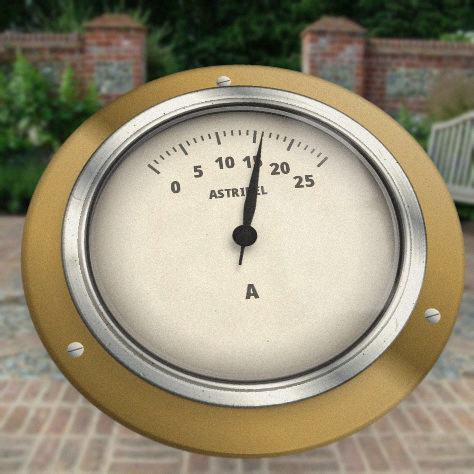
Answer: {"value": 16, "unit": "A"}
